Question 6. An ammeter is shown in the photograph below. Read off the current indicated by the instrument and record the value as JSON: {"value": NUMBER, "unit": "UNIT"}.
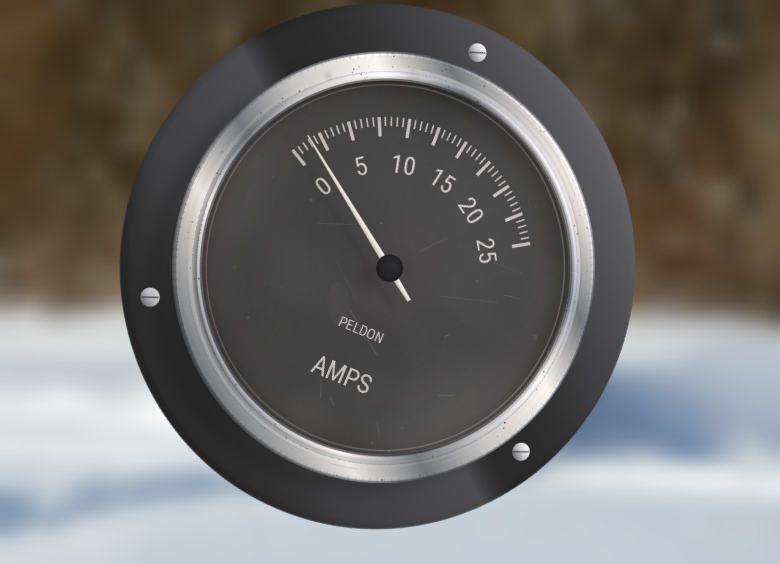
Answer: {"value": 1.5, "unit": "A"}
